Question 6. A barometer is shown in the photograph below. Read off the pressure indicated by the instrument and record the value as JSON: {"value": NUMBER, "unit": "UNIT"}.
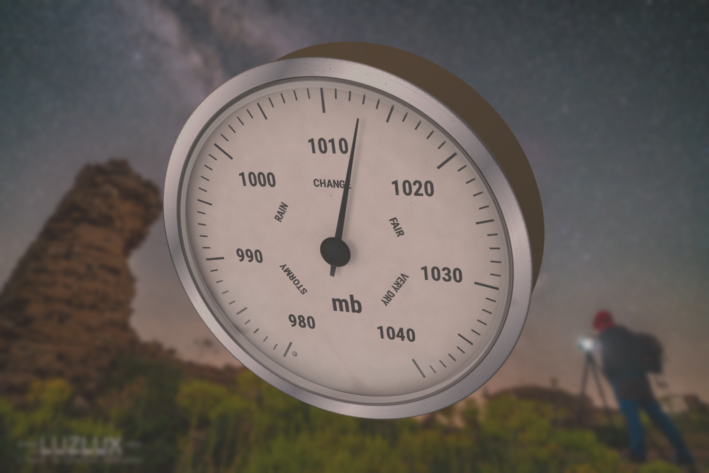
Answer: {"value": 1013, "unit": "mbar"}
